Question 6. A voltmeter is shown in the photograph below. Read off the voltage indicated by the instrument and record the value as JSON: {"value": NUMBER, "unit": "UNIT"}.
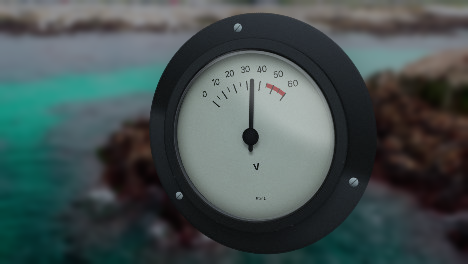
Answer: {"value": 35, "unit": "V"}
